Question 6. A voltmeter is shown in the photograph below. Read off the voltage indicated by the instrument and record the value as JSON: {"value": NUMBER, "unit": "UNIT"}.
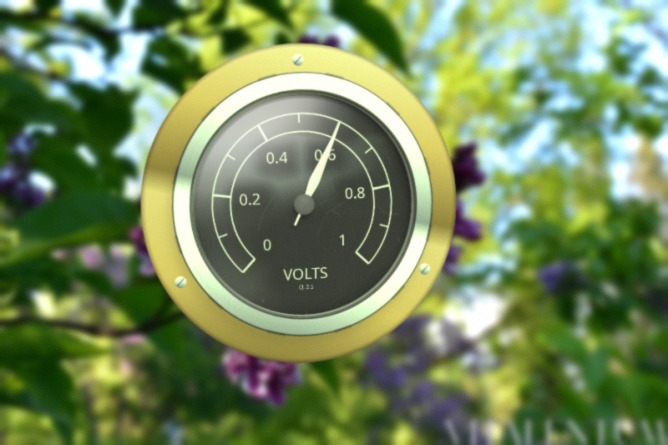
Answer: {"value": 0.6, "unit": "V"}
